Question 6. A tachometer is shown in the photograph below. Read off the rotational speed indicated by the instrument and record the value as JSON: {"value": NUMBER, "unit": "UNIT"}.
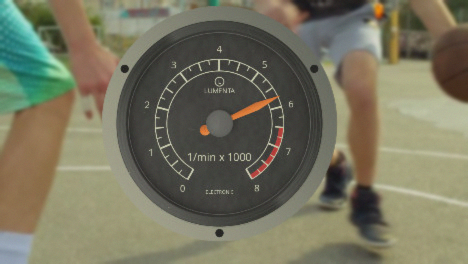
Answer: {"value": 5750, "unit": "rpm"}
